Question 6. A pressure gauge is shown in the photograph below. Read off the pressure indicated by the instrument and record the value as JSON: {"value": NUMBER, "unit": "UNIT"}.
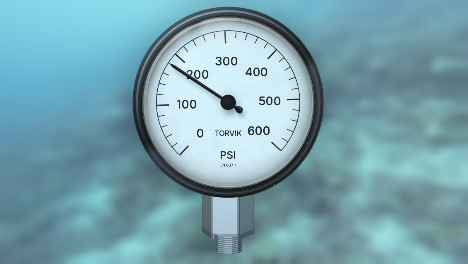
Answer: {"value": 180, "unit": "psi"}
